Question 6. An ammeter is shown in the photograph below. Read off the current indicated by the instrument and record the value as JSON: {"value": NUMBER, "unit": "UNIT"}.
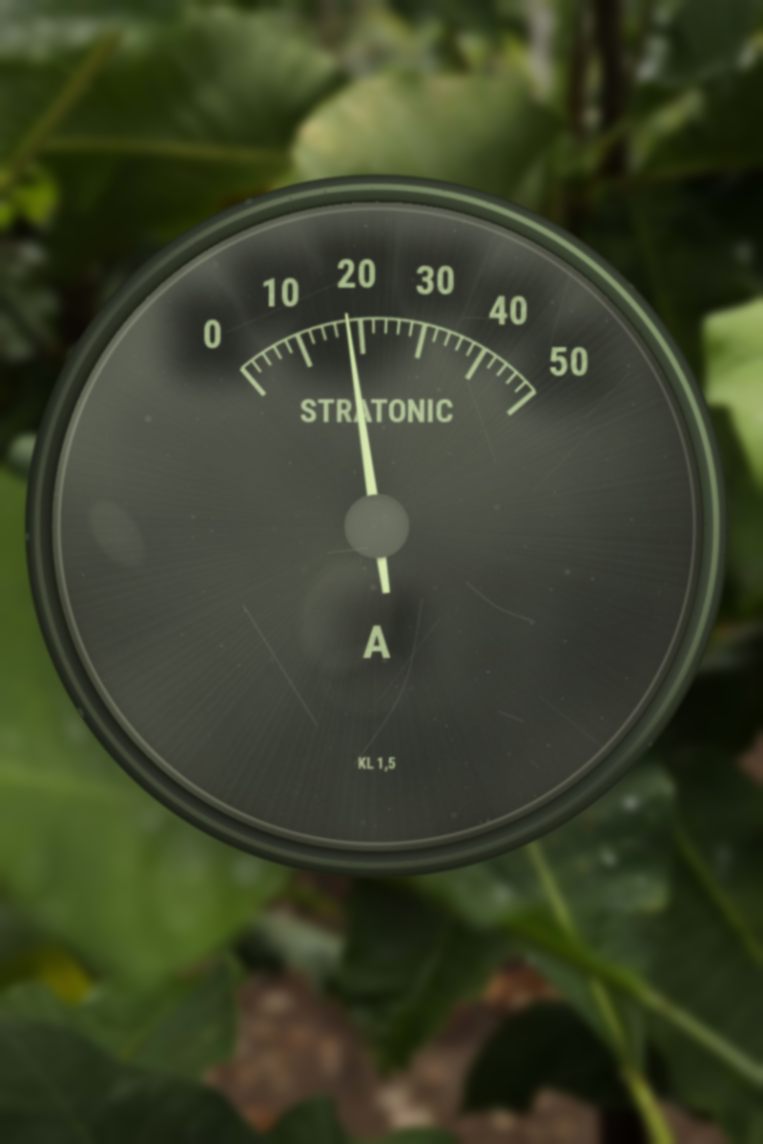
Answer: {"value": 18, "unit": "A"}
